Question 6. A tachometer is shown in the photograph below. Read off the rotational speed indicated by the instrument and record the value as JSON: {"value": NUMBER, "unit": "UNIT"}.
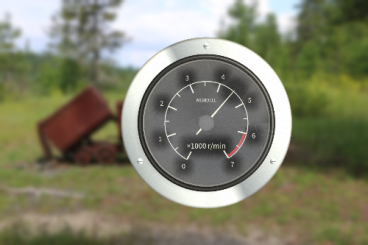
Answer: {"value": 4500, "unit": "rpm"}
